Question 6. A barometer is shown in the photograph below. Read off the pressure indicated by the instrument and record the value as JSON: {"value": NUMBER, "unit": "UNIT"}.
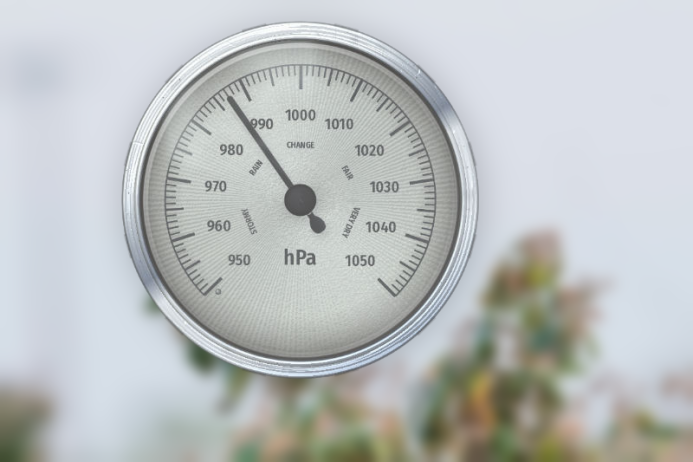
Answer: {"value": 987, "unit": "hPa"}
